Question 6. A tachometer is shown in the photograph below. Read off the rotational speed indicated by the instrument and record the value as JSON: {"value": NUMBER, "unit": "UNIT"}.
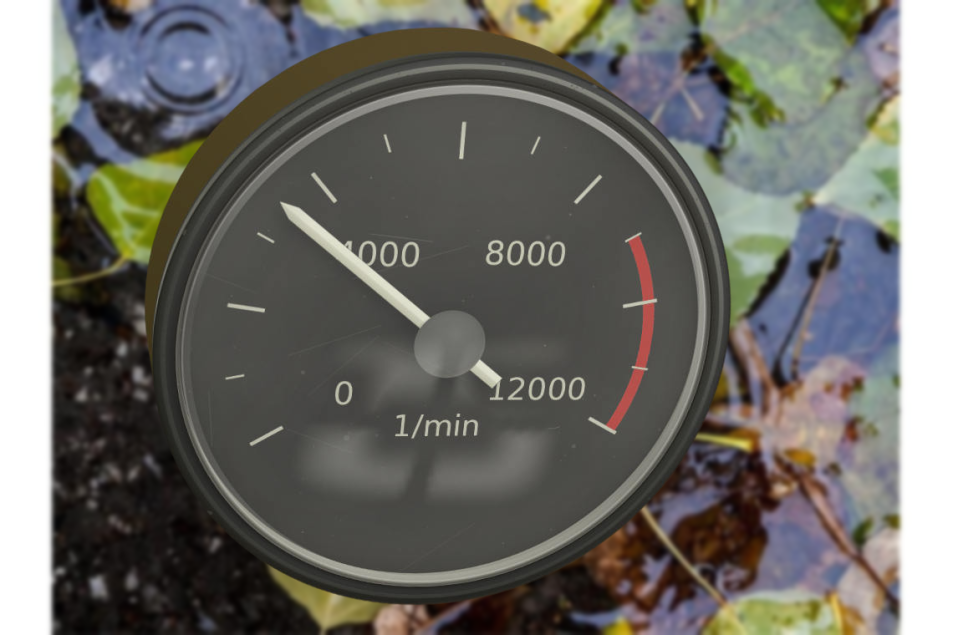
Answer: {"value": 3500, "unit": "rpm"}
